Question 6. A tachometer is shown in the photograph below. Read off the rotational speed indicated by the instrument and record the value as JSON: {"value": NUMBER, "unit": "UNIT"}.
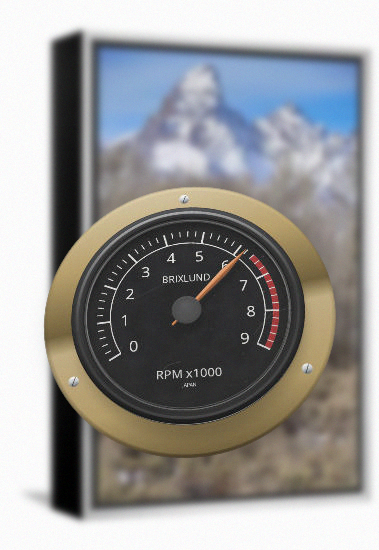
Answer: {"value": 6200, "unit": "rpm"}
